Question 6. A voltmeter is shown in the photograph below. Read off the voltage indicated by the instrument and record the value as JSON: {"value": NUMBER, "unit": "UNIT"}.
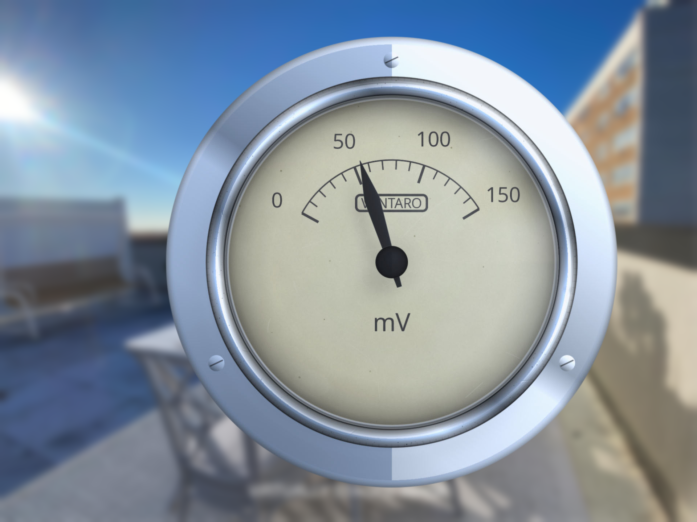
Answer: {"value": 55, "unit": "mV"}
